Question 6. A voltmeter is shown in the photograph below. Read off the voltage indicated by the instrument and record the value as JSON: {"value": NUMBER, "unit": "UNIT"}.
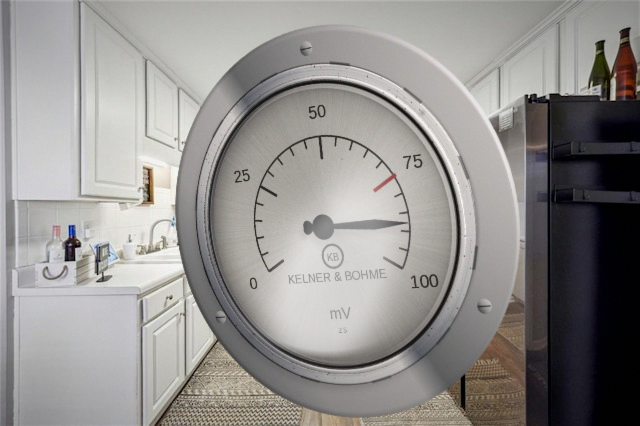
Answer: {"value": 87.5, "unit": "mV"}
